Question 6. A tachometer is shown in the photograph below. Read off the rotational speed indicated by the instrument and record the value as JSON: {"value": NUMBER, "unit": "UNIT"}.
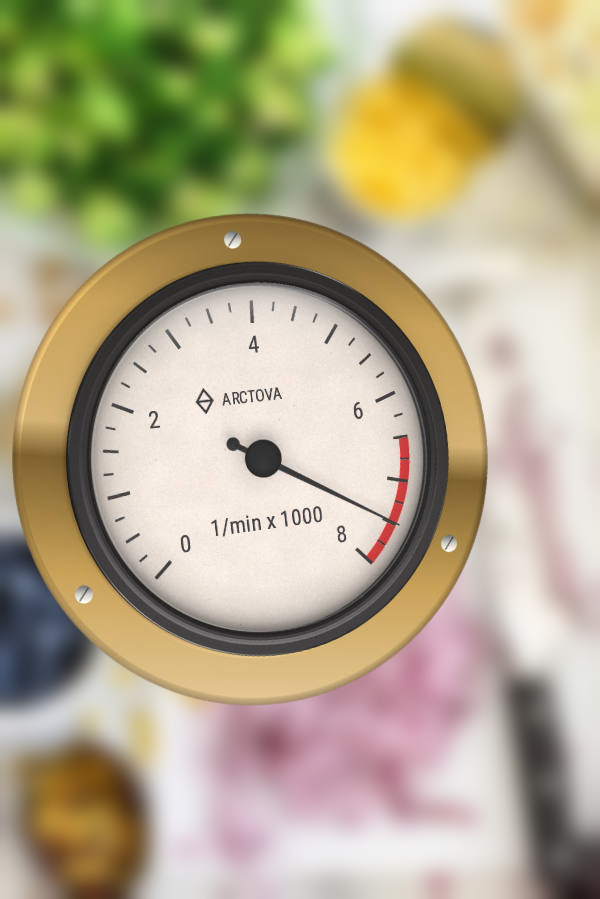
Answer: {"value": 7500, "unit": "rpm"}
